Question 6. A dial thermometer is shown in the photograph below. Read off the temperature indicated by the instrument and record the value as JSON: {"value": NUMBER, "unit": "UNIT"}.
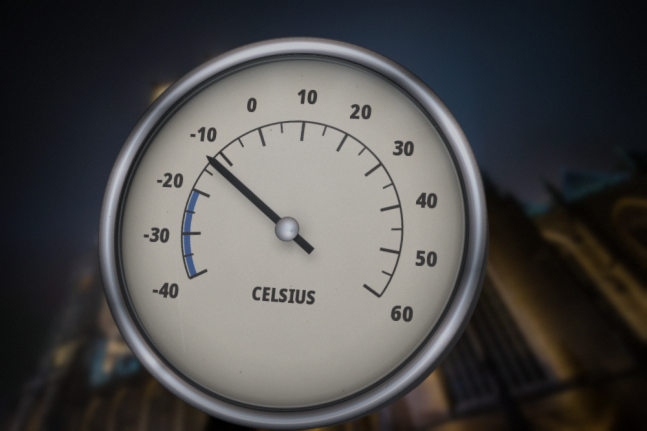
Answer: {"value": -12.5, "unit": "°C"}
